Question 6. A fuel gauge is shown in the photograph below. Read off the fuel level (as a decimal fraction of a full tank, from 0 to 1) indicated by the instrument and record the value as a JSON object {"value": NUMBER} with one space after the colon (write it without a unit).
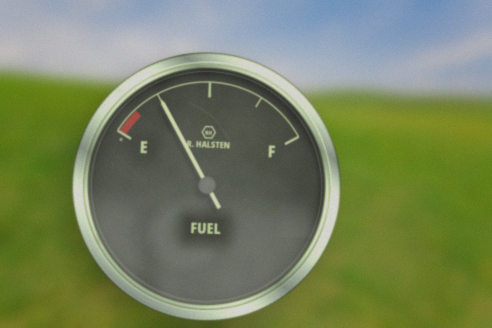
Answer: {"value": 0.25}
